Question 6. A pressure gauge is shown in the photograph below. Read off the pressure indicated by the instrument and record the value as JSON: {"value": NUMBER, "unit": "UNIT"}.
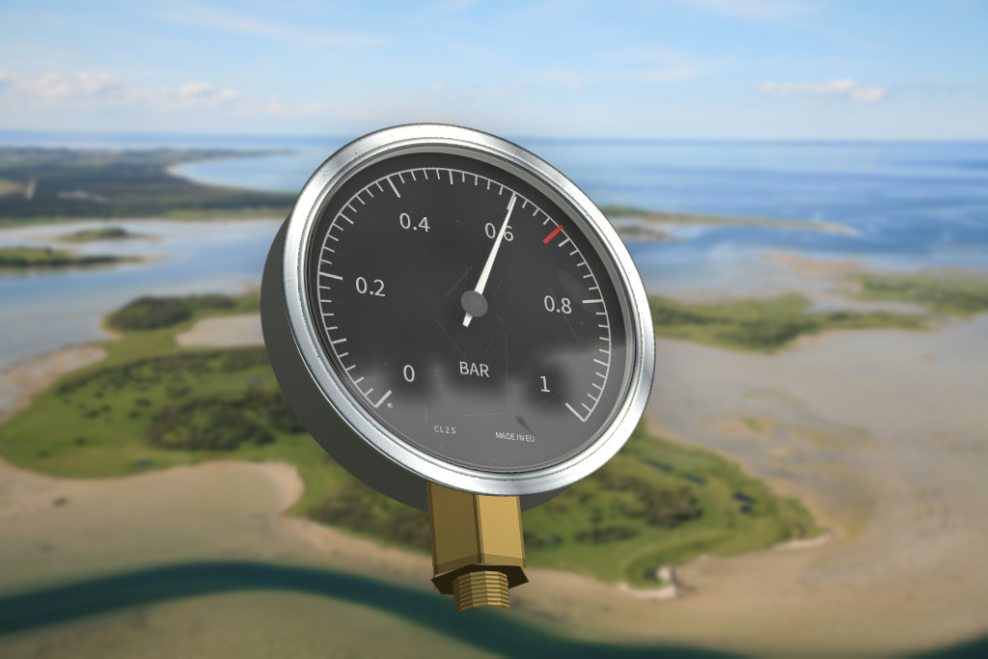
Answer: {"value": 0.6, "unit": "bar"}
